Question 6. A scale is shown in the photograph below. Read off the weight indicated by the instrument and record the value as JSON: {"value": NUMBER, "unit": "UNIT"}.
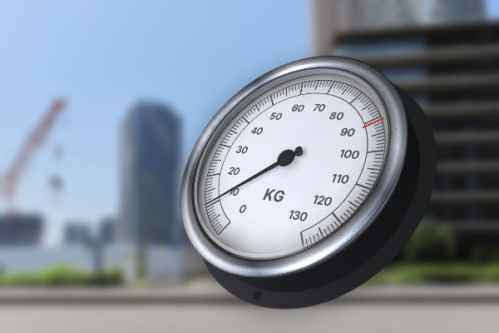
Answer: {"value": 10, "unit": "kg"}
